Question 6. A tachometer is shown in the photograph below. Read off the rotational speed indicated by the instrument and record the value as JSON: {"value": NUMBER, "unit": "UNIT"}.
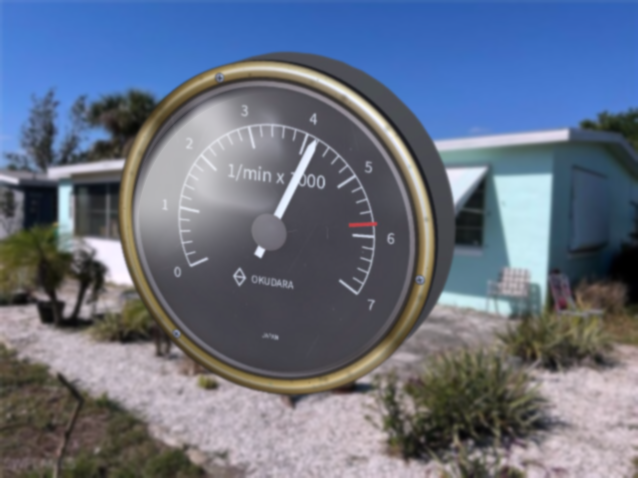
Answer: {"value": 4200, "unit": "rpm"}
